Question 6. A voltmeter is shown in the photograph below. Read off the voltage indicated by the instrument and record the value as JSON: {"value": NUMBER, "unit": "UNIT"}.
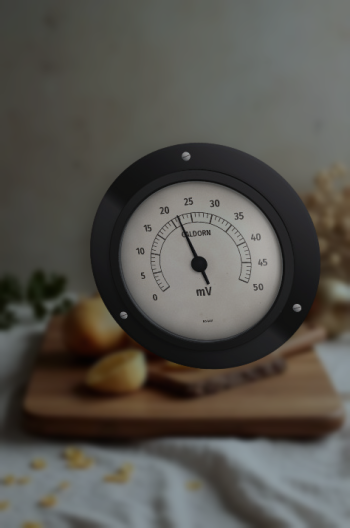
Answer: {"value": 22, "unit": "mV"}
